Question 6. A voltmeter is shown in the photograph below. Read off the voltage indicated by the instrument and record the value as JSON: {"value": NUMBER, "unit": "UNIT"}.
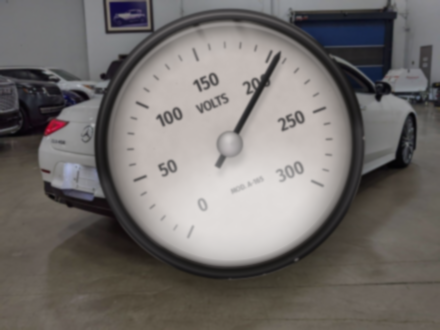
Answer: {"value": 205, "unit": "V"}
